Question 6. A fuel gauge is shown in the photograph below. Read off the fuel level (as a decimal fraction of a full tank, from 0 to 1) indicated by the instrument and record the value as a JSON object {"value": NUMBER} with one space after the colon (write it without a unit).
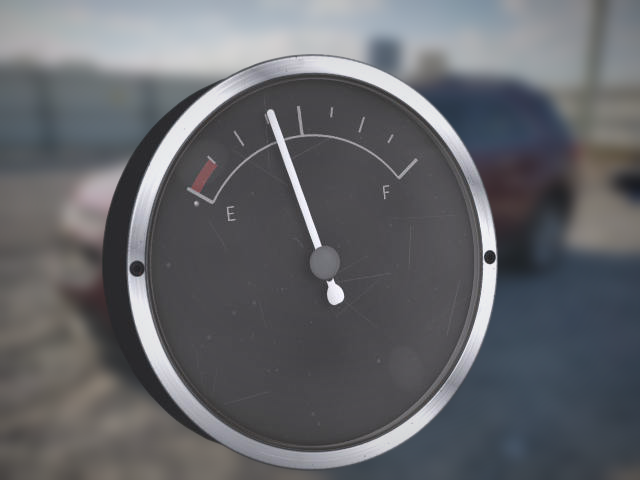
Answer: {"value": 0.375}
